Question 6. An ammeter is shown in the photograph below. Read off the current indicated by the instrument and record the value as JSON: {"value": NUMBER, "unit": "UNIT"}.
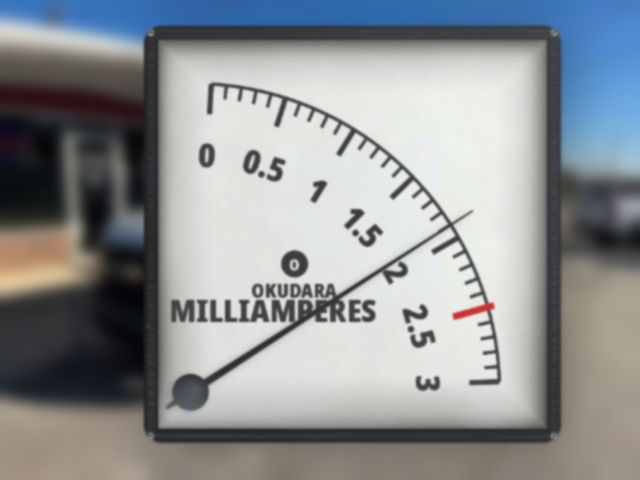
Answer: {"value": 1.9, "unit": "mA"}
